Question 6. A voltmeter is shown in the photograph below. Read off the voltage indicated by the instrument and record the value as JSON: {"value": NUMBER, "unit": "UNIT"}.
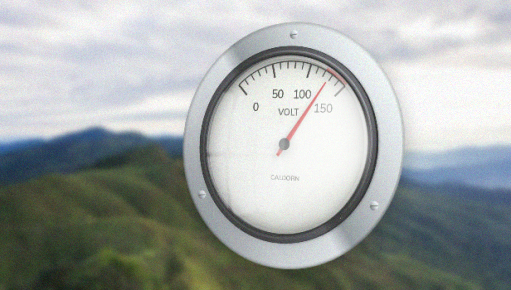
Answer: {"value": 130, "unit": "V"}
